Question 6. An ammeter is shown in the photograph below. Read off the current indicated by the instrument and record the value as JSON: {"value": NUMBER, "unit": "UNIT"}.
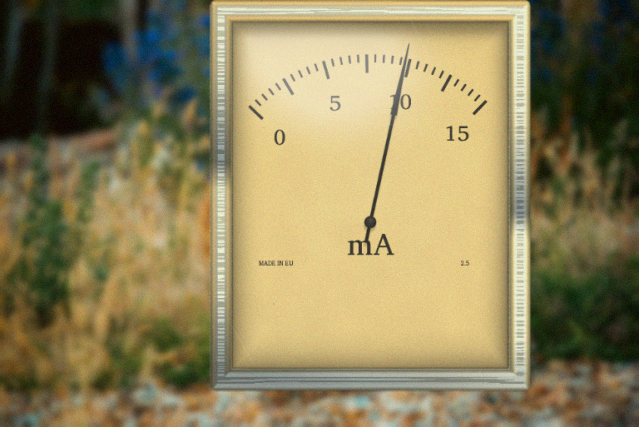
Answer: {"value": 9.75, "unit": "mA"}
